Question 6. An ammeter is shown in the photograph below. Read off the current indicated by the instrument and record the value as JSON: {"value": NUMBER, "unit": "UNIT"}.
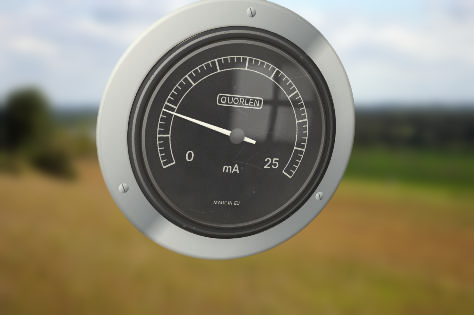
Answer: {"value": 4.5, "unit": "mA"}
